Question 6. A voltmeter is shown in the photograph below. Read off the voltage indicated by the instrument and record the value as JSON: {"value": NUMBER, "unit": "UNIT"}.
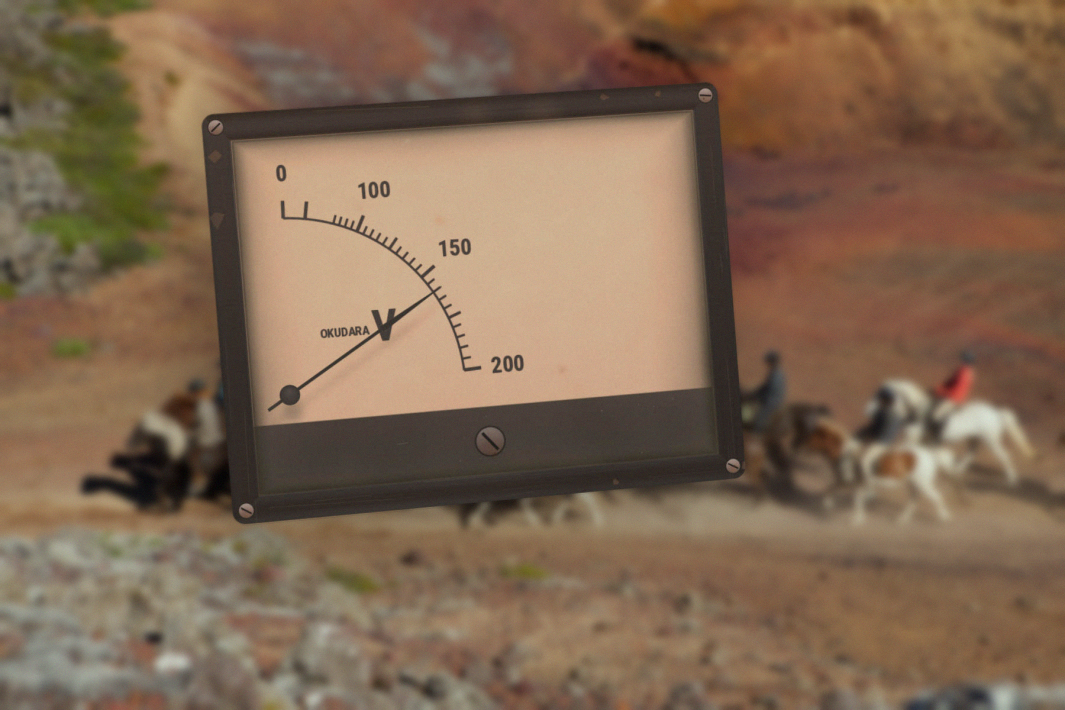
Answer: {"value": 160, "unit": "V"}
